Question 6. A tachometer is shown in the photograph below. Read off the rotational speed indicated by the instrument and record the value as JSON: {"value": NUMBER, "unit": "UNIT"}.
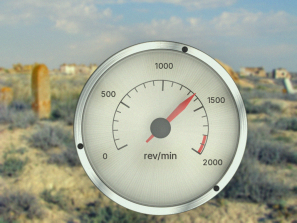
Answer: {"value": 1350, "unit": "rpm"}
